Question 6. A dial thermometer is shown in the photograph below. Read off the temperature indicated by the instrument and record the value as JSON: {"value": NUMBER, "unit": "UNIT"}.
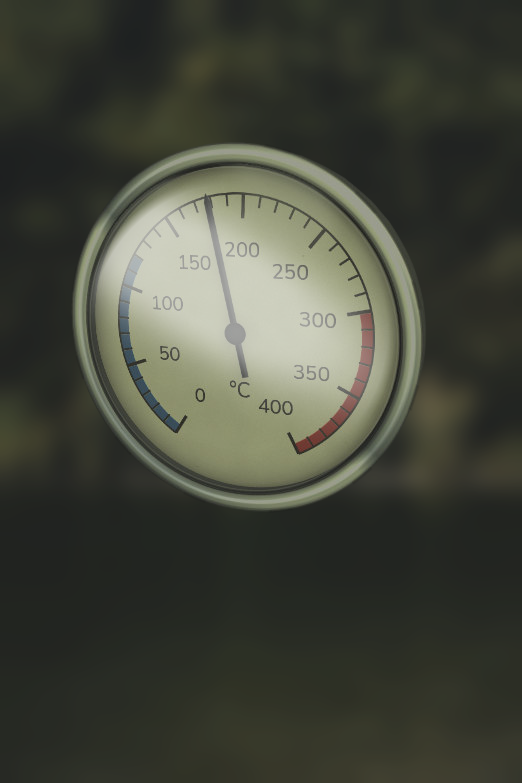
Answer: {"value": 180, "unit": "°C"}
